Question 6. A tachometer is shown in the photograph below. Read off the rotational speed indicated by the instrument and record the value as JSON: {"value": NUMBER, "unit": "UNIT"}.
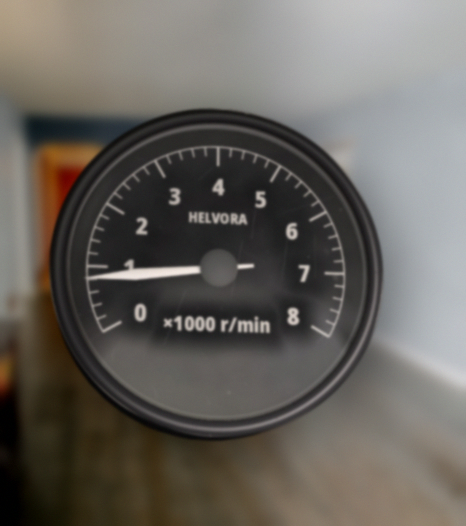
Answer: {"value": 800, "unit": "rpm"}
